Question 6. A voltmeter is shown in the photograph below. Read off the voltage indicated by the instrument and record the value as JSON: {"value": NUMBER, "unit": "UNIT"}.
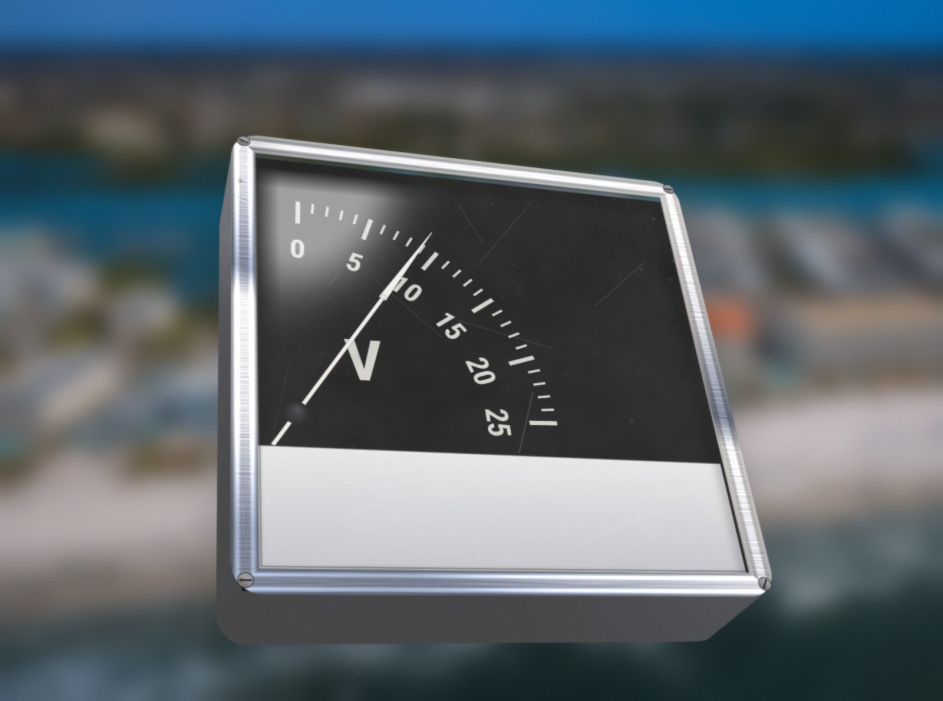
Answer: {"value": 9, "unit": "V"}
